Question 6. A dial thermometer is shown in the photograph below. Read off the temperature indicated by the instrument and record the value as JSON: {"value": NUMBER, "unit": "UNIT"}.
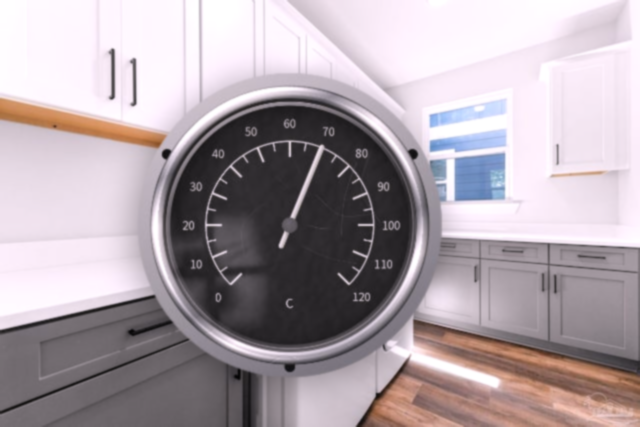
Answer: {"value": 70, "unit": "°C"}
